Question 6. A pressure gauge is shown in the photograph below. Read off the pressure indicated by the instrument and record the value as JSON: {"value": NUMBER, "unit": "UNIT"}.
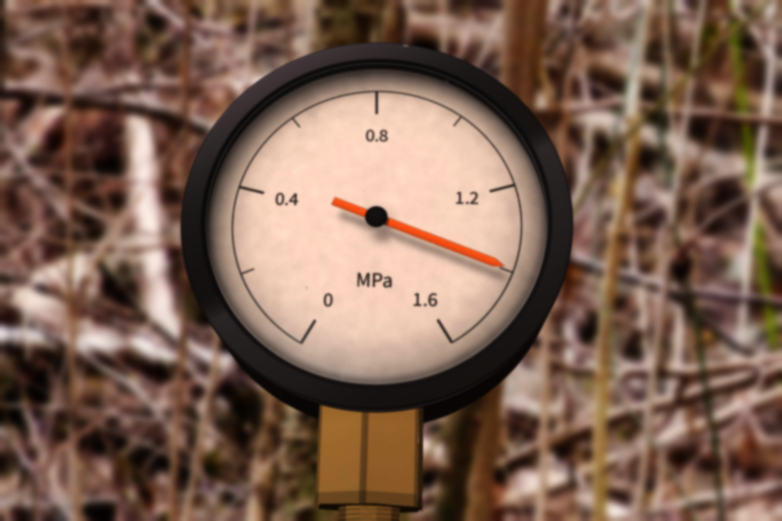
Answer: {"value": 1.4, "unit": "MPa"}
